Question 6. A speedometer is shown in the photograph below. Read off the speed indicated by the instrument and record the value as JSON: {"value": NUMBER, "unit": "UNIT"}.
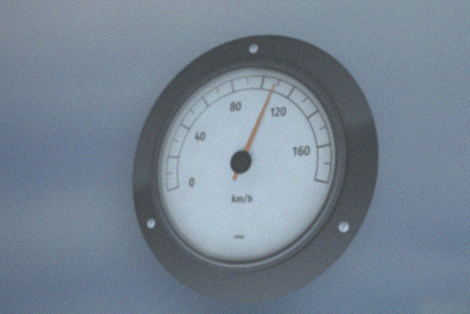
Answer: {"value": 110, "unit": "km/h"}
